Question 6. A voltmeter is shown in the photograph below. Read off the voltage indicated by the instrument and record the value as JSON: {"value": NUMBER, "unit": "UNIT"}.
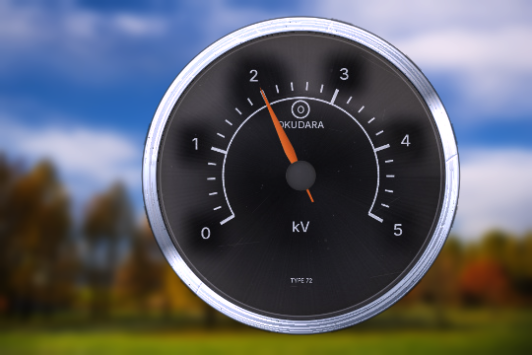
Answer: {"value": 2, "unit": "kV"}
